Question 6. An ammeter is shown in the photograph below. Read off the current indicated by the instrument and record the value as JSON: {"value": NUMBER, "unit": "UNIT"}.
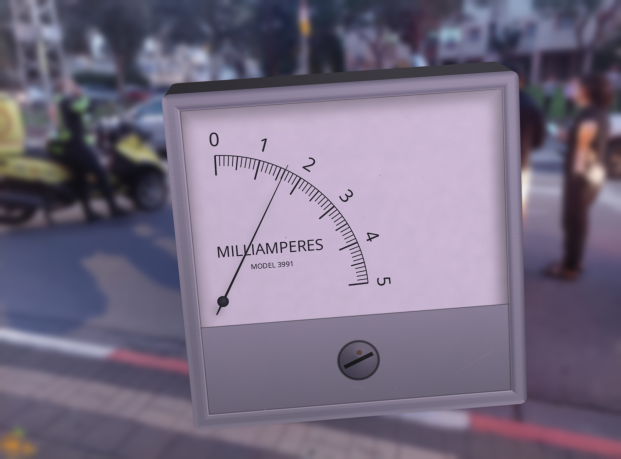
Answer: {"value": 1.6, "unit": "mA"}
